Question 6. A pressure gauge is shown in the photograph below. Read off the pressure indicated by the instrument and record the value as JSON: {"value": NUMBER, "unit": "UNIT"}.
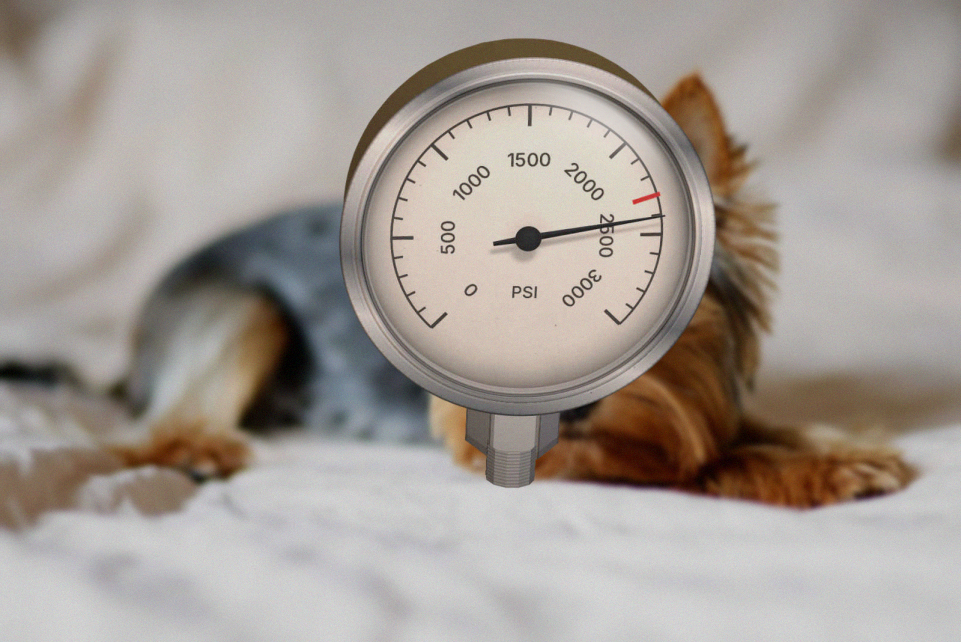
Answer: {"value": 2400, "unit": "psi"}
